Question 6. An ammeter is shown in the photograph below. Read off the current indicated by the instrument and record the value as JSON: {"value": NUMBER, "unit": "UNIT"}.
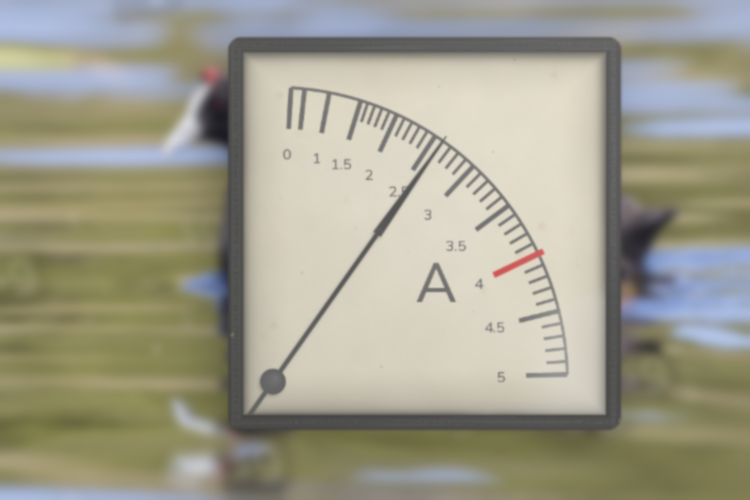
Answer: {"value": 2.6, "unit": "A"}
